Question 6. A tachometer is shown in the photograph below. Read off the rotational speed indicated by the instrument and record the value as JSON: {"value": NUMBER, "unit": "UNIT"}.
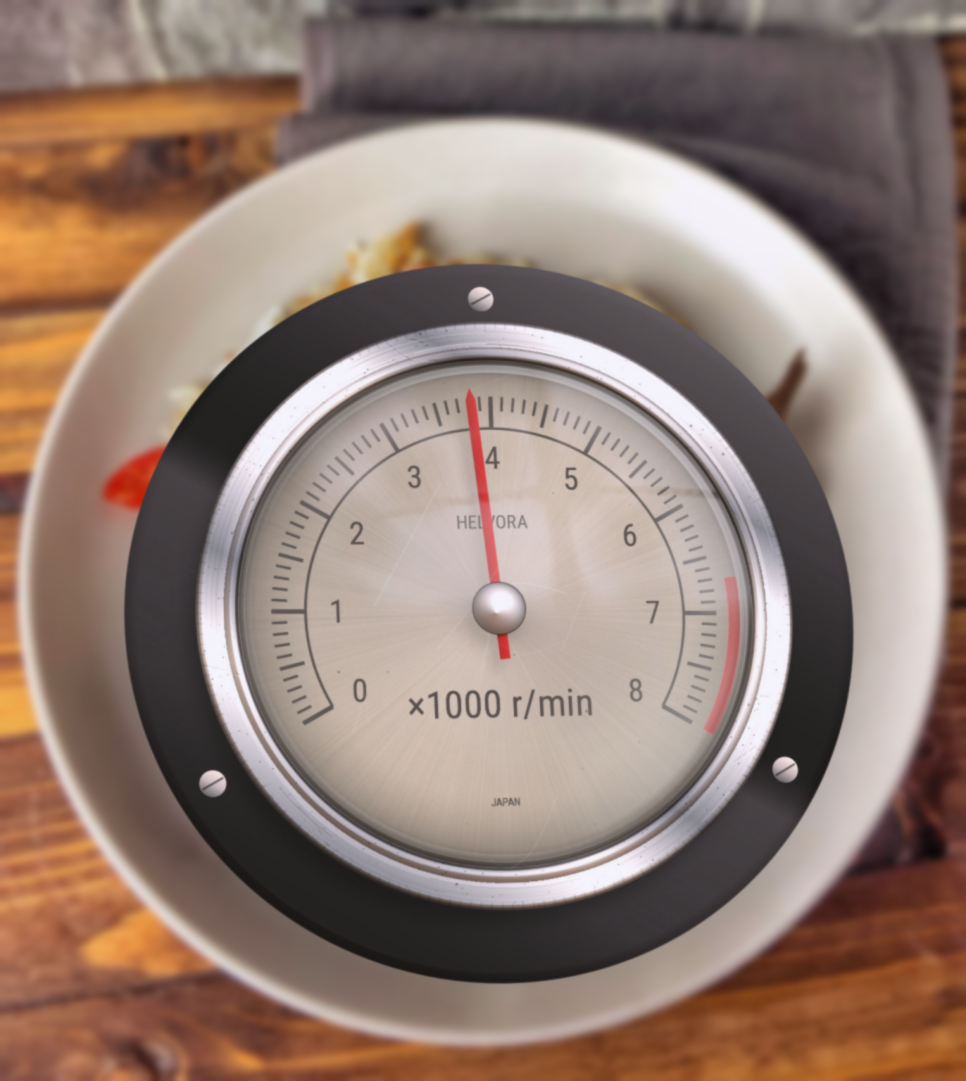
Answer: {"value": 3800, "unit": "rpm"}
